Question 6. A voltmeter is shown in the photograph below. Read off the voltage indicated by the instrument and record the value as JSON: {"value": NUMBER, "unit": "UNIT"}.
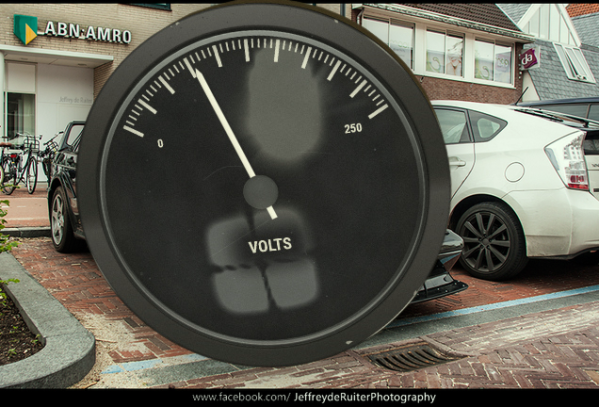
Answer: {"value": 80, "unit": "V"}
